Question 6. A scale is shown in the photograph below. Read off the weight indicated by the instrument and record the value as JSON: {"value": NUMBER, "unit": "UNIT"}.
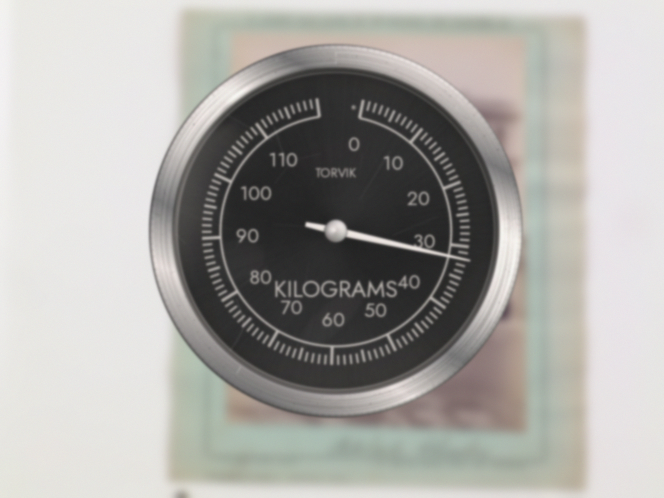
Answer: {"value": 32, "unit": "kg"}
